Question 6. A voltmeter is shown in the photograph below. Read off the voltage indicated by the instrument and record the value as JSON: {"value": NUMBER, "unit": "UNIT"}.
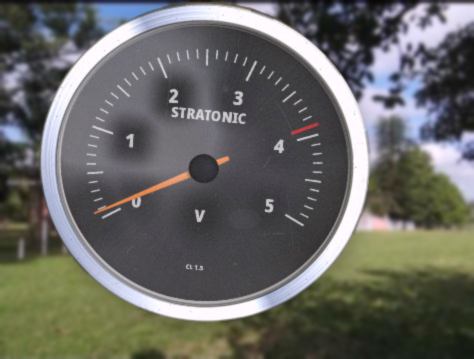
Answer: {"value": 0.1, "unit": "V"}
